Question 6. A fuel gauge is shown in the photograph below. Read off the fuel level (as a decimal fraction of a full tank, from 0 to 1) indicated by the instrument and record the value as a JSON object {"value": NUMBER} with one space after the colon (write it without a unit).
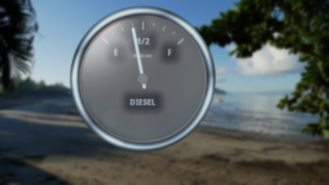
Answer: {"value": 0.375}
